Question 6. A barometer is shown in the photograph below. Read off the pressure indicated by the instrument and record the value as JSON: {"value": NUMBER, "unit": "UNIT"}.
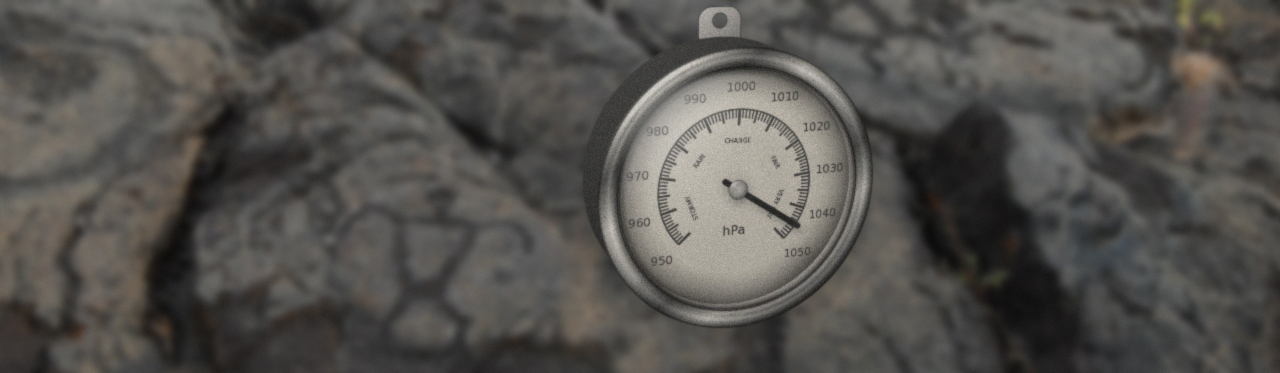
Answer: {"value": 1045, "unit": "hPa"}
